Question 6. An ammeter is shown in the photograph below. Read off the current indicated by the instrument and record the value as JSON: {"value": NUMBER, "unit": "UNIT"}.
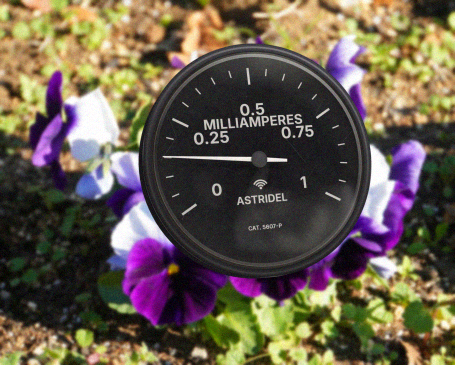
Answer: {"value": 0.15, "unit": "mA"}
